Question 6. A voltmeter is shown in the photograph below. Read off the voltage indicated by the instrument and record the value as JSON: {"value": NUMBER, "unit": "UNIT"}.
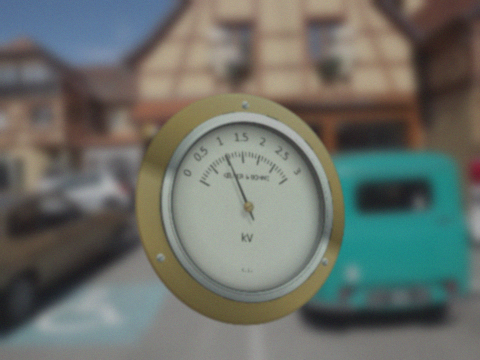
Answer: {"value": 1, "unit": "kV"}
